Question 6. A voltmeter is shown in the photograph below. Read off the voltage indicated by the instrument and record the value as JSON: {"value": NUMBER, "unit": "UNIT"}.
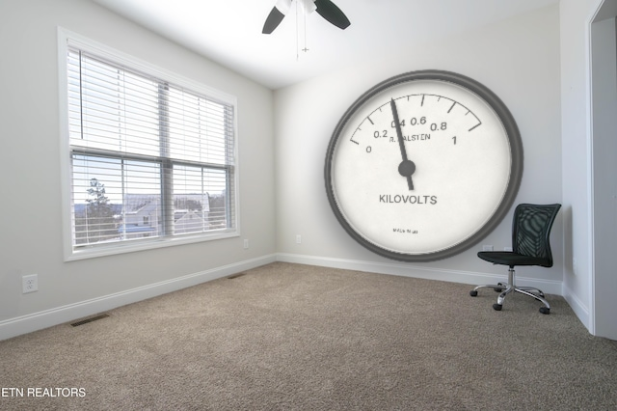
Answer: {"value": 0.4, "unit": "kV"}
